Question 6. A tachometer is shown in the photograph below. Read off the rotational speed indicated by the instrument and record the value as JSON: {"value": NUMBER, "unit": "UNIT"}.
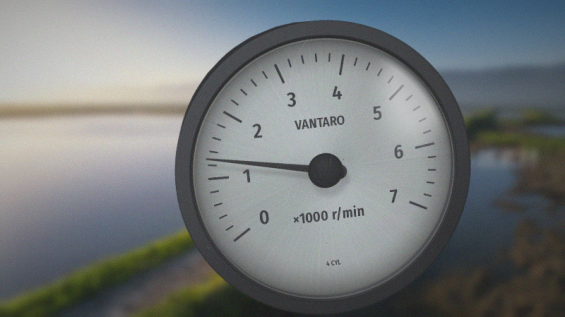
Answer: {"value": 1300, "unit": "rpm"}
